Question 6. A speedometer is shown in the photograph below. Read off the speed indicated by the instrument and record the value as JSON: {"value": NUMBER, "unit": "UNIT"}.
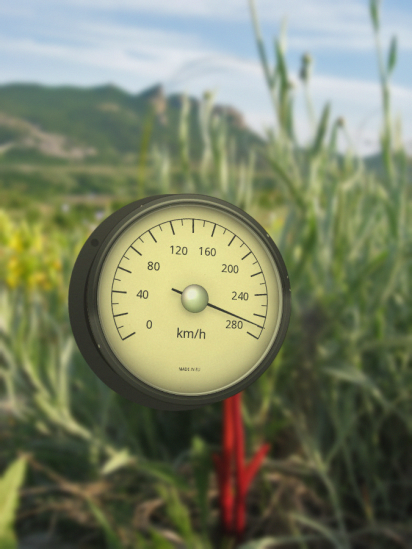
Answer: {"value": 270, "unit": "km/h"}
